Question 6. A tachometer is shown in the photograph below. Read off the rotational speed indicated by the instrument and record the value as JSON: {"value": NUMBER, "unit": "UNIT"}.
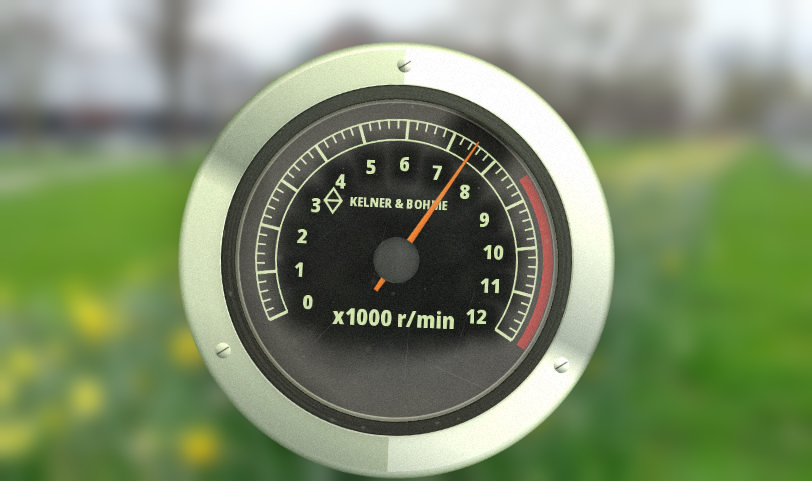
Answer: {"value": 7500, "unit": "rpm"}
